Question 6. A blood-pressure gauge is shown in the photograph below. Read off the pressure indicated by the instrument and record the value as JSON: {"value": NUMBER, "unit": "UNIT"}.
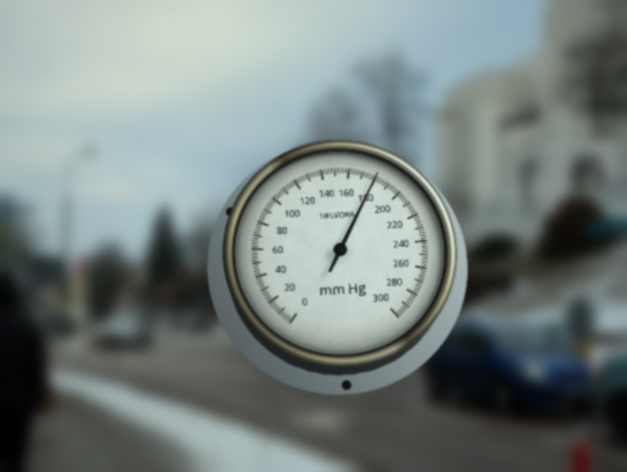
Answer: {"value": 180, "unit": "mmHg"}
